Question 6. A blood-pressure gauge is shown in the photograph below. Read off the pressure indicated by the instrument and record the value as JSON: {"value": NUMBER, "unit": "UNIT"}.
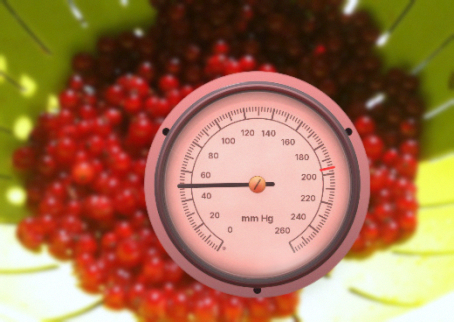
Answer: {"value": 50, "unit": "mmHg"}
